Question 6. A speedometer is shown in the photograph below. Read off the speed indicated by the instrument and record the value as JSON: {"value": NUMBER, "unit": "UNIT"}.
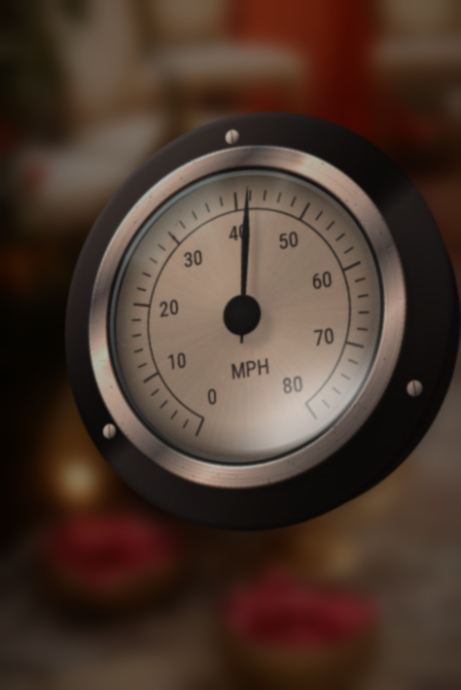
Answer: {"value": 42, "unit": "mph"}
